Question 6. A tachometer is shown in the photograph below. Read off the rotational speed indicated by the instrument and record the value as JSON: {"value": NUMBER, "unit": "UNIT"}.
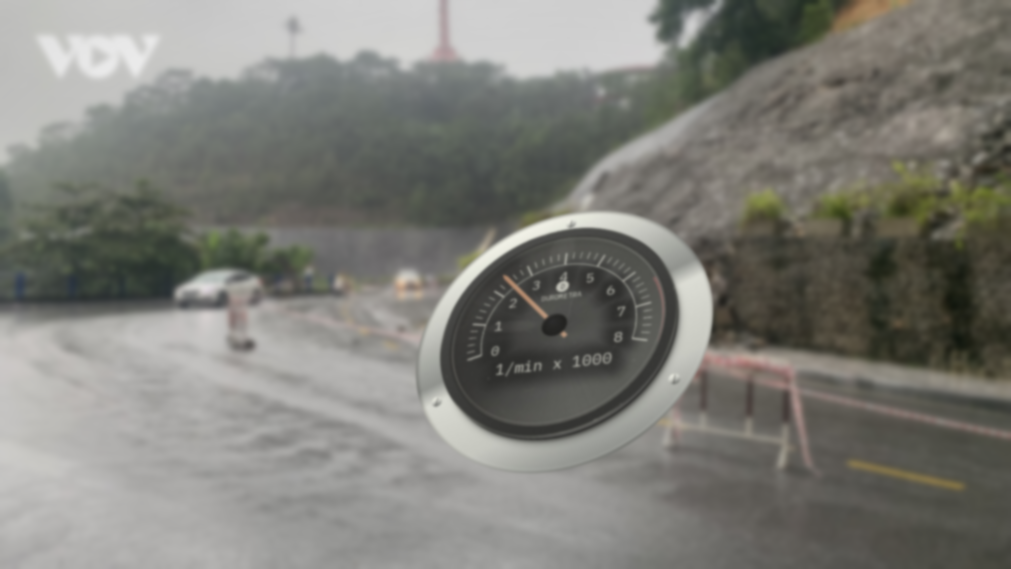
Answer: {"value": 2400, "unit": "rpm"}
